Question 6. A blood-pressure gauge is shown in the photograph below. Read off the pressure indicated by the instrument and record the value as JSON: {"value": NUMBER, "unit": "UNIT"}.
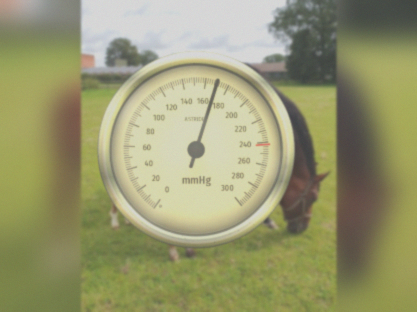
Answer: {"value": 170, "unit": "mmHg"}
